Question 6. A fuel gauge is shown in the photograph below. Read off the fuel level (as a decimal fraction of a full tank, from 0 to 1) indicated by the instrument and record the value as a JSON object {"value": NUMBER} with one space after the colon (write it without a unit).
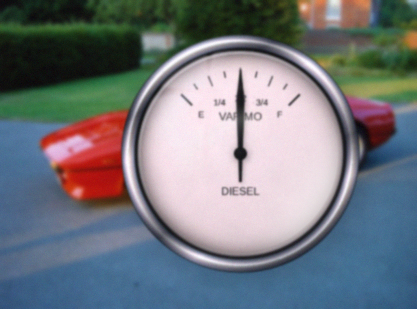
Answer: {"value": 0.5}
